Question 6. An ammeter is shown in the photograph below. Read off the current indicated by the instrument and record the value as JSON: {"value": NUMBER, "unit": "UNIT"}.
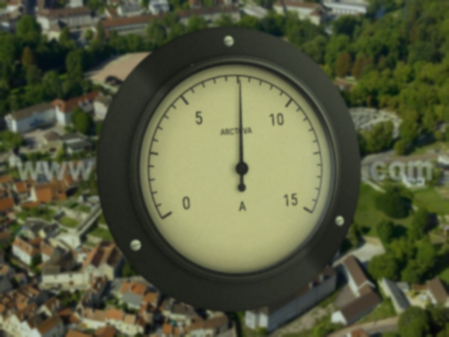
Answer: {"value": 7.5, "unit": "A"}
